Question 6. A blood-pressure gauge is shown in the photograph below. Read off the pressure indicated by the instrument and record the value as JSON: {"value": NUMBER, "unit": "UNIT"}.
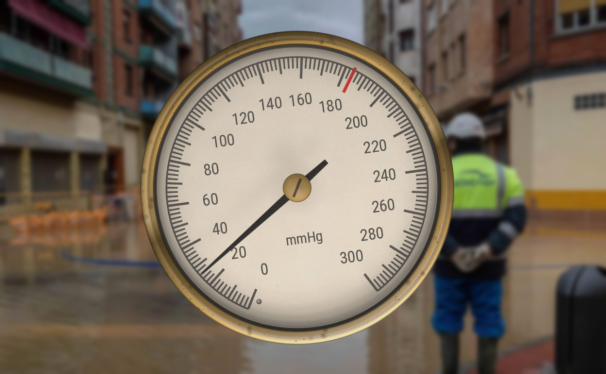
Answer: {"value": 26, "unit": "mmHg"}
